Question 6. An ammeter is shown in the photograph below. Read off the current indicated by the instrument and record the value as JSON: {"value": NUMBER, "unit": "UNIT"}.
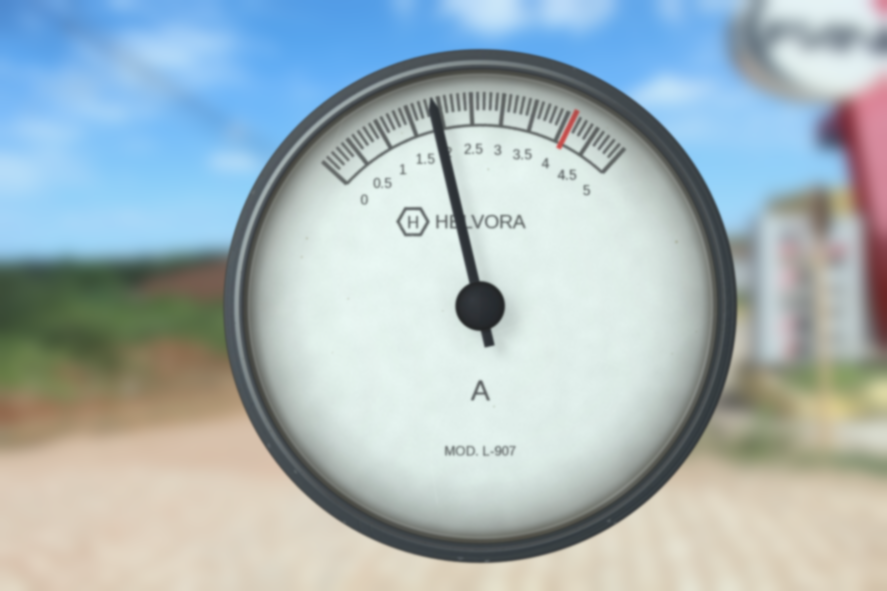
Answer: {"value": 1.9, "unit": "A"}
